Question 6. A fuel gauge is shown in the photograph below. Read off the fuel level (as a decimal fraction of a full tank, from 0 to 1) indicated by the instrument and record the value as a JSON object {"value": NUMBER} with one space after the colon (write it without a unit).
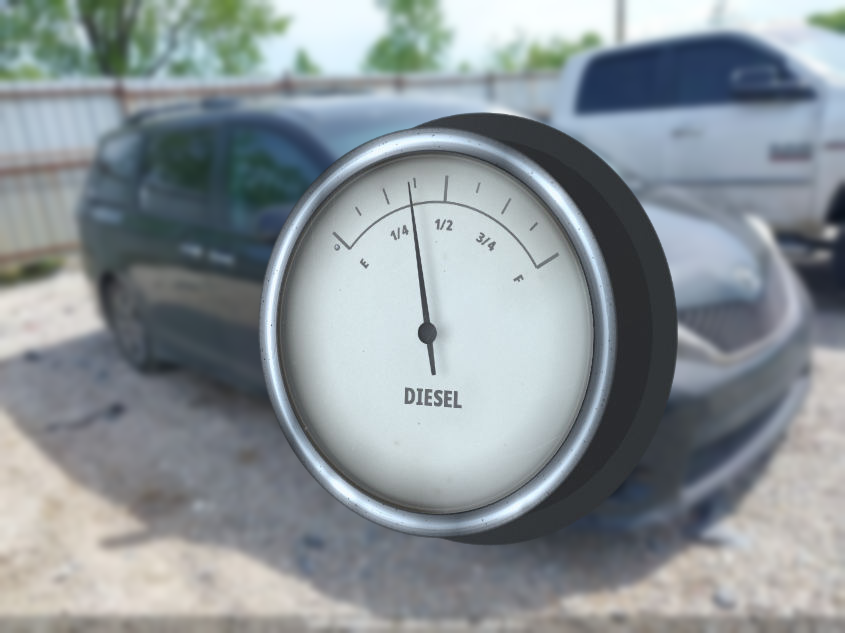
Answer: {"value": 0.375}
